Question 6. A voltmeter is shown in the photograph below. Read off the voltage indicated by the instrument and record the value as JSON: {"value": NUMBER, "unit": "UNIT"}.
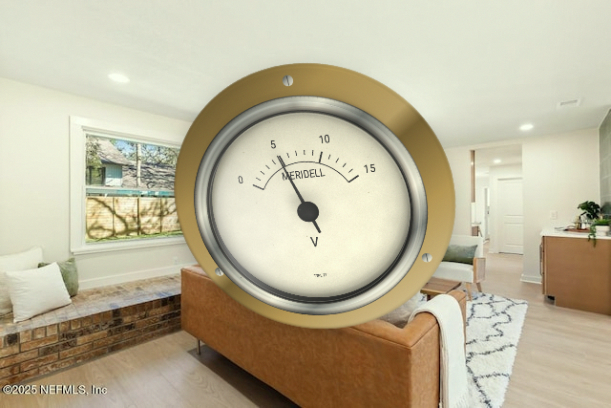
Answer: {"value": 5, "unit": "V"}
